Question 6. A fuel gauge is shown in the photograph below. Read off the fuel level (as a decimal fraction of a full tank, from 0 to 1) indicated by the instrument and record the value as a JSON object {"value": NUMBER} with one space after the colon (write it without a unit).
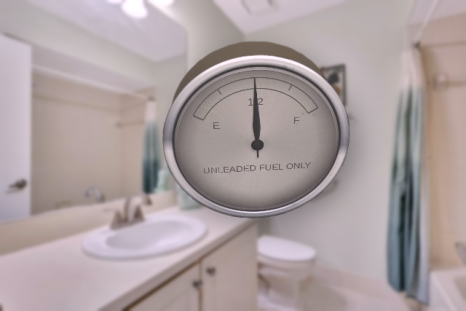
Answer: {"value": 0.5}
